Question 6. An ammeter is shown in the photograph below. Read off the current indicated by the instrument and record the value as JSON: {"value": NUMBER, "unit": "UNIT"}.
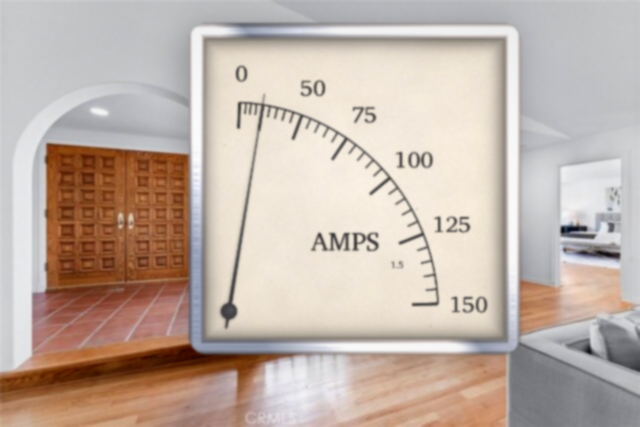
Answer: {"value": 25, "unit": "A"}
